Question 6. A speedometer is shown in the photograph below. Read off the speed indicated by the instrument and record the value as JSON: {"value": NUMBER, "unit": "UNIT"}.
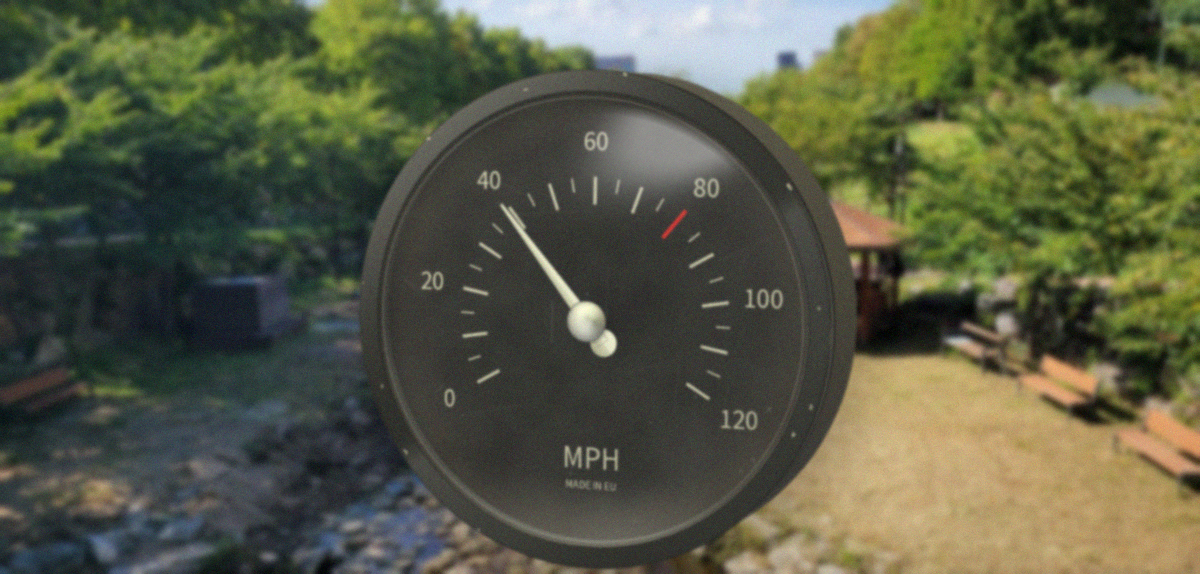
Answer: {"value": 40, "unit": "mph"}
